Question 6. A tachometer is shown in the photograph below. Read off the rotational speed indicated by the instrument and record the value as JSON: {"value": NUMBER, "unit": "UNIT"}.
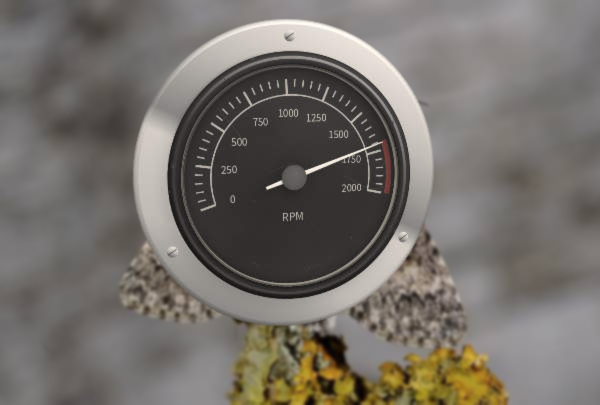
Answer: {"value": 1700, "unit": "rpm"}
